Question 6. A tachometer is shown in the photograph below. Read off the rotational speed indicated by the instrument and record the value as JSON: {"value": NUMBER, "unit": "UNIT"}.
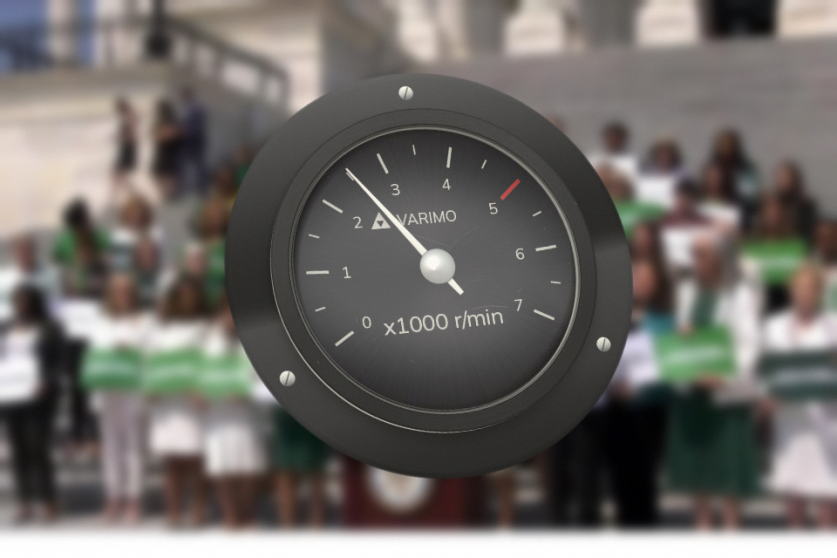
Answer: {"value": 2500, "unit": "rpm"}
